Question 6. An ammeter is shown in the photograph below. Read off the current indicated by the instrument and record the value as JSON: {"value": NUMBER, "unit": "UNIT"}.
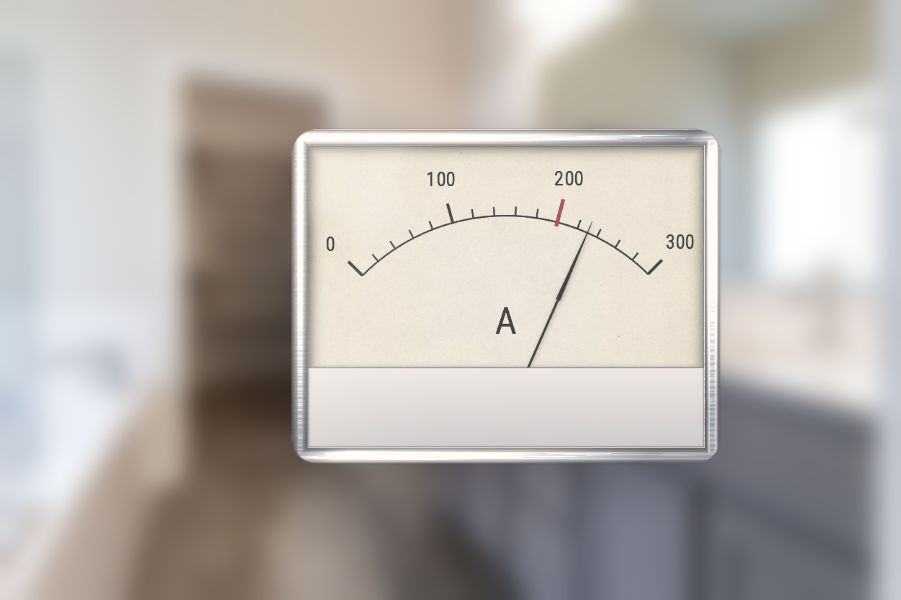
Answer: {"value": 230, "unit": "A"}
